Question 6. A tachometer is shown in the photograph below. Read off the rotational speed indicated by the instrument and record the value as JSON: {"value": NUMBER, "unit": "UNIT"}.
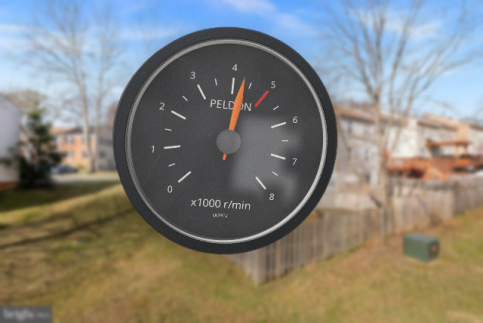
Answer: {"value": 4250, "unit": "rpm"}
